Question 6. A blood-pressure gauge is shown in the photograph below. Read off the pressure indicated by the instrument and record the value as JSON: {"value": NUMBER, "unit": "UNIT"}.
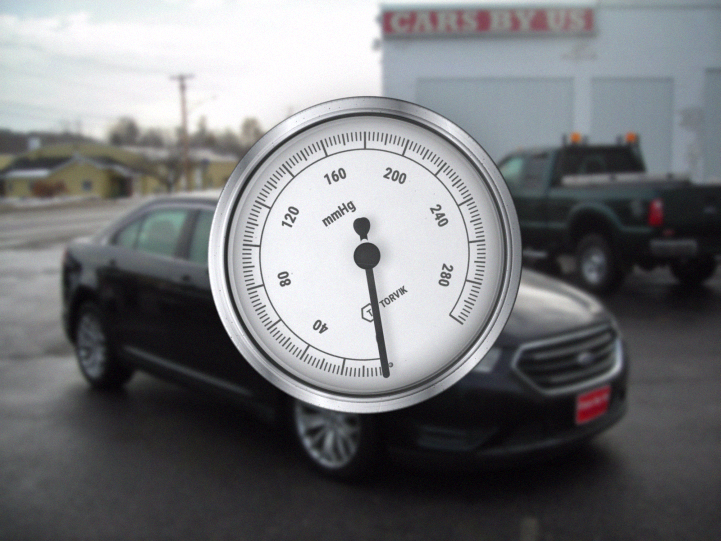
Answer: {"value": 0, "unit": "mmHg"}
